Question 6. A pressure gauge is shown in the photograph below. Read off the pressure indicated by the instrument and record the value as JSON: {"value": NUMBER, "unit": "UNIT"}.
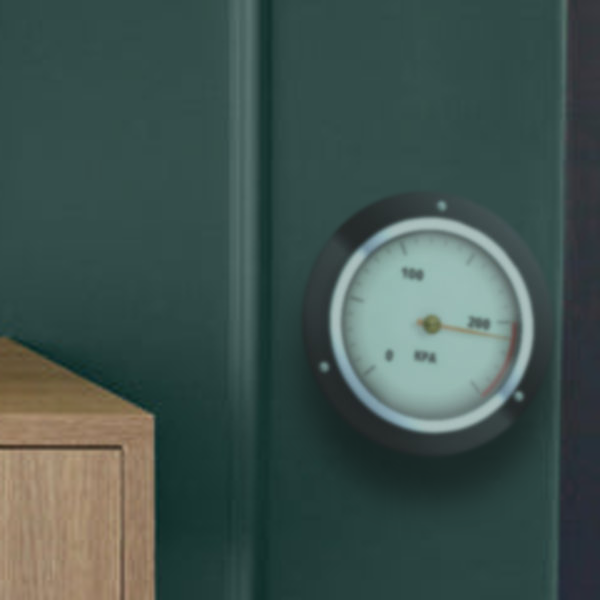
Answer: {"value": 210, "unit": "kPa"}
